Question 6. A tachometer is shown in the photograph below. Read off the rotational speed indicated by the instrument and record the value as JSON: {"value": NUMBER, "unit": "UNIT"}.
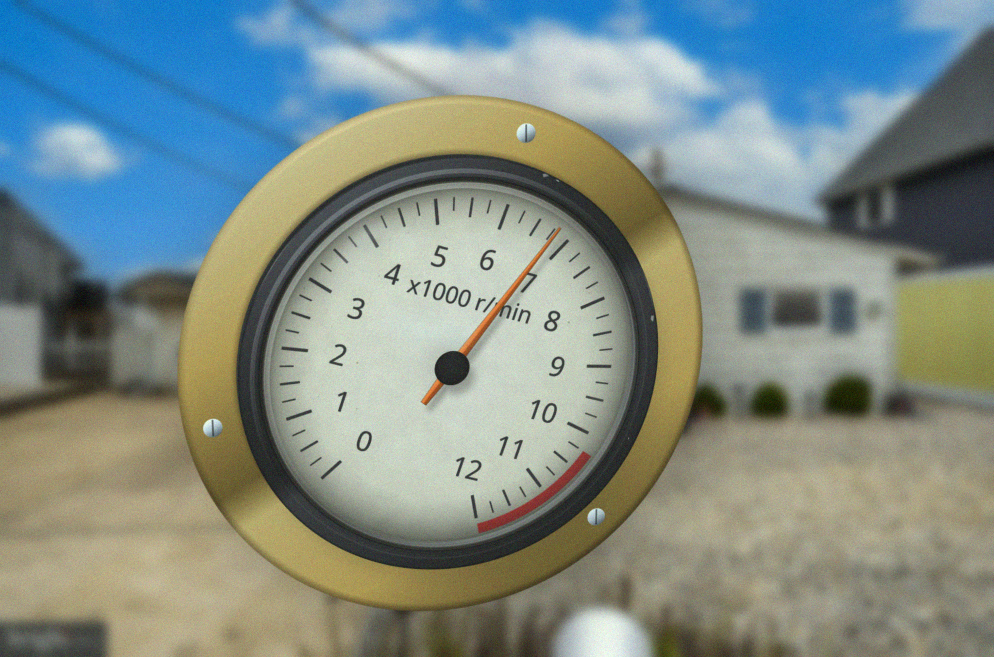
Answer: {"value": 6750, "unit": "rpm"}
